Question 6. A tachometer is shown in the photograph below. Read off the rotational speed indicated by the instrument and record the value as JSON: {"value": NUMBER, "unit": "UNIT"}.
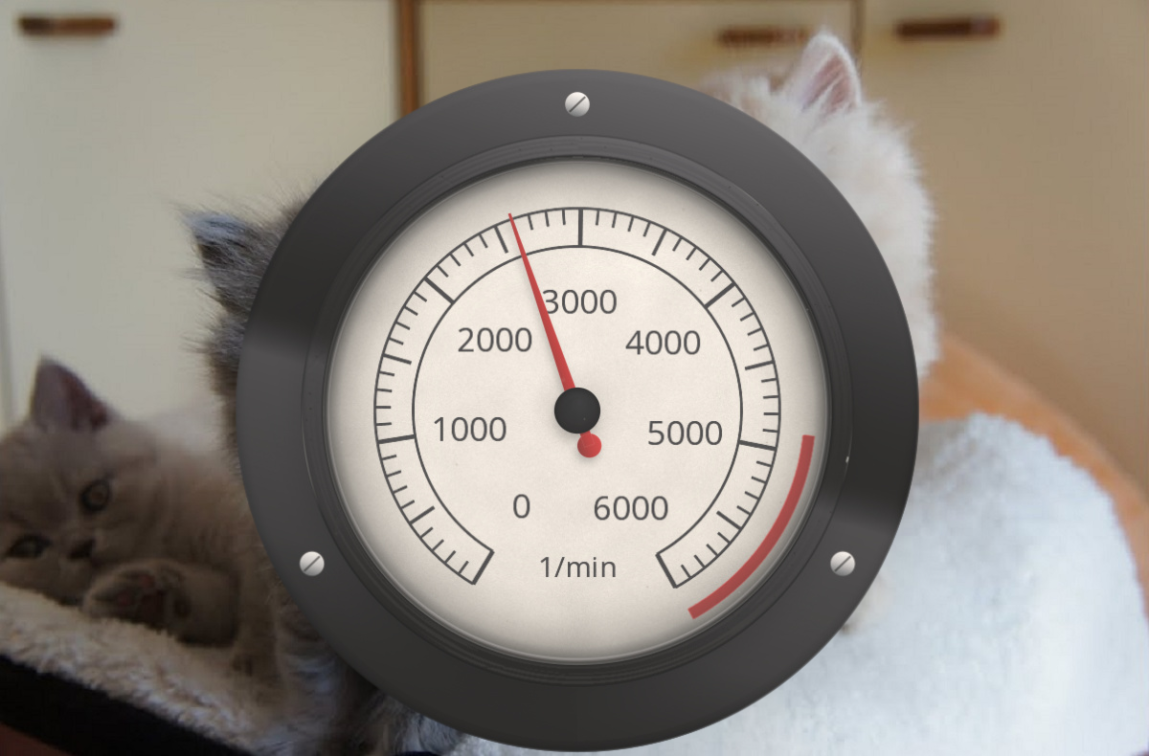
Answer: {"value": 2600, "unit": "rpm"}
